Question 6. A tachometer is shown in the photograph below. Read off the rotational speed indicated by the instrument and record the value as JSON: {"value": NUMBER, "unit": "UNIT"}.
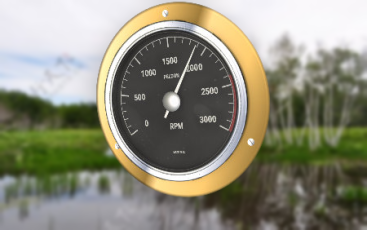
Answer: {"value": 1900, "unit": "rpm"}
